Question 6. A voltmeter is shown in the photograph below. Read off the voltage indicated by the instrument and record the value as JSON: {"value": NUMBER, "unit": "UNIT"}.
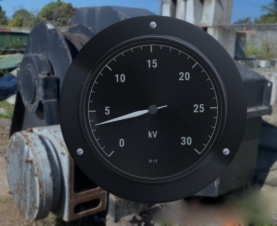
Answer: {"value": 3.5, "unit": "kV"}
